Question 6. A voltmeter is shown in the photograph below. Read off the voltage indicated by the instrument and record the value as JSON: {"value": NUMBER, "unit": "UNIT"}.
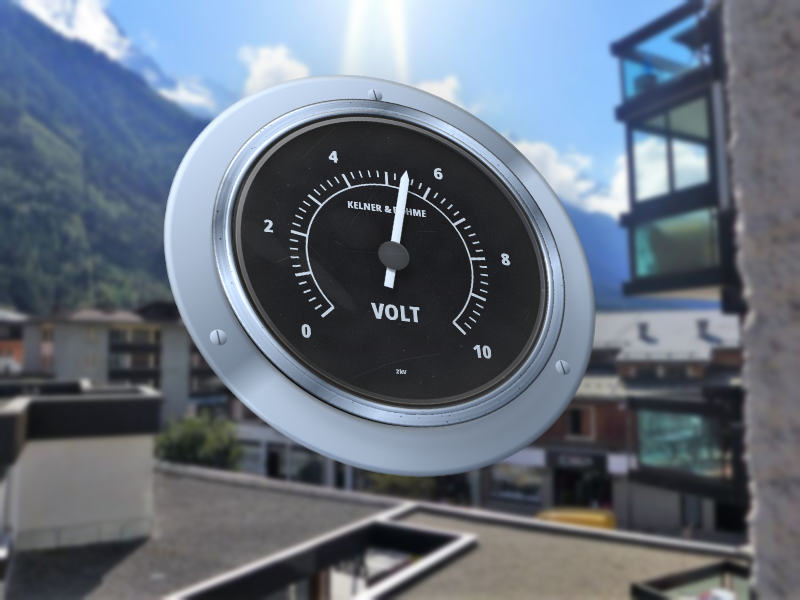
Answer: {"value": 5.4, "unit": "V"}
